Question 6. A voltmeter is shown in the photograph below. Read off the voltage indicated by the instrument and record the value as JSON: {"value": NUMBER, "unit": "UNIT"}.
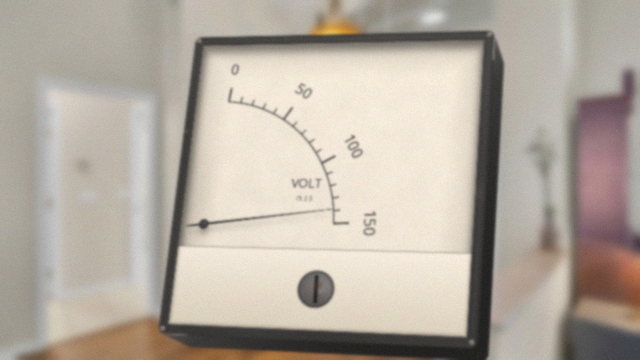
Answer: {"value": 140, "unit": "V"}
